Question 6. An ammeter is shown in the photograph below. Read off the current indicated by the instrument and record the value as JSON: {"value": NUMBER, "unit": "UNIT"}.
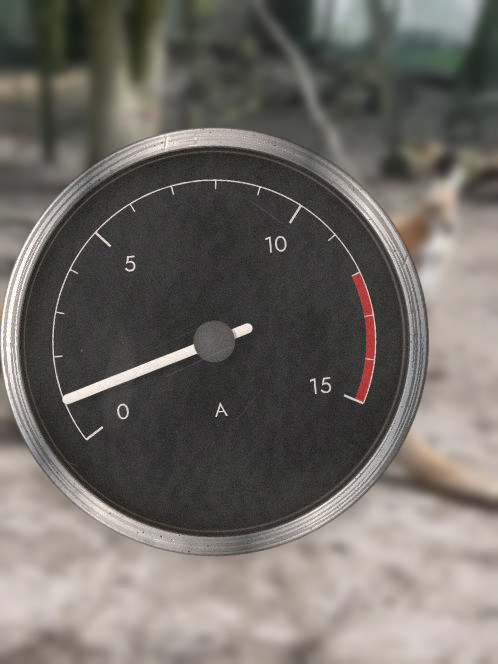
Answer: {"value": 1, "unit": "A"}
